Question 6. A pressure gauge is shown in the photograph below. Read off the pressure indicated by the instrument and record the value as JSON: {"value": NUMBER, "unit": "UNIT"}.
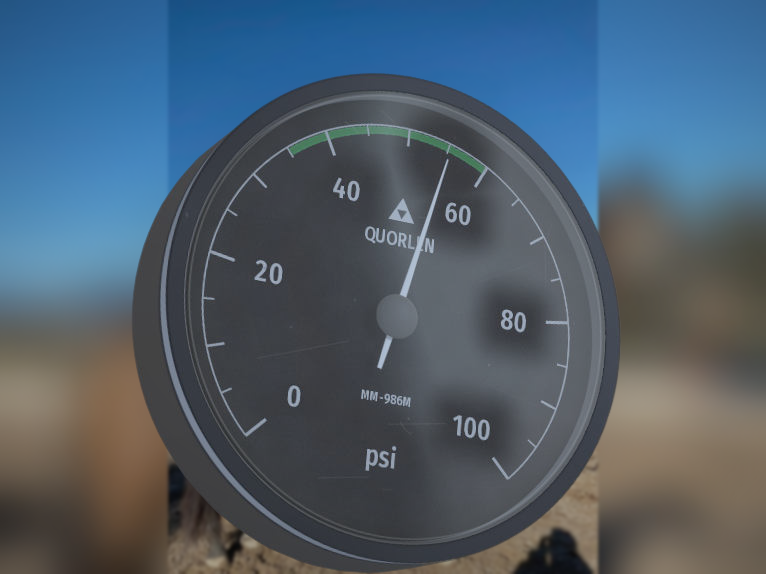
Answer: {"value": 55, "unit": "psi"}
